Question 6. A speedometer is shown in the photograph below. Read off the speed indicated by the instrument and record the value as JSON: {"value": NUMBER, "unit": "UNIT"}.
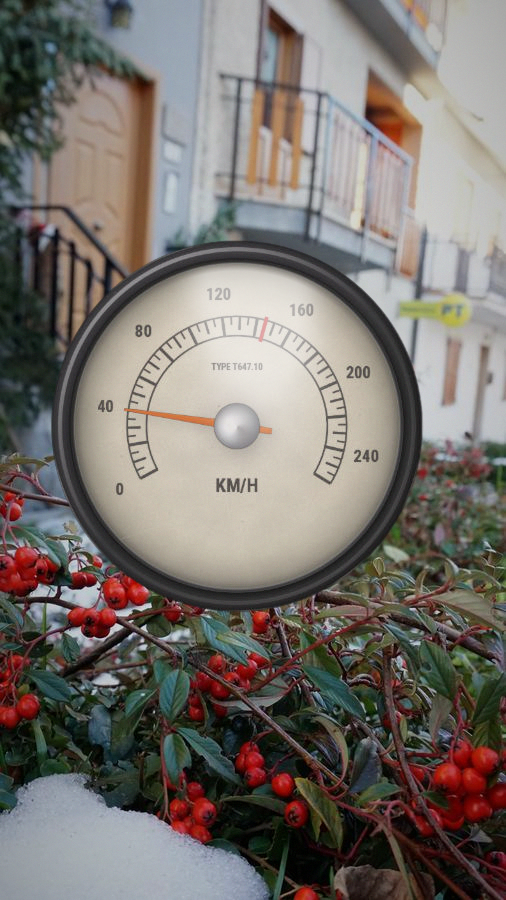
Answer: {"value": 40, "unit": "km/h"}
